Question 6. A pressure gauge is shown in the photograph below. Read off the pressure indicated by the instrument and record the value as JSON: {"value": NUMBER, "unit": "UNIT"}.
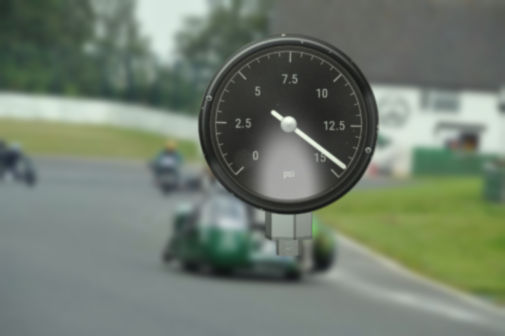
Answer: {"value": 14.5, "unit": "psi"}
